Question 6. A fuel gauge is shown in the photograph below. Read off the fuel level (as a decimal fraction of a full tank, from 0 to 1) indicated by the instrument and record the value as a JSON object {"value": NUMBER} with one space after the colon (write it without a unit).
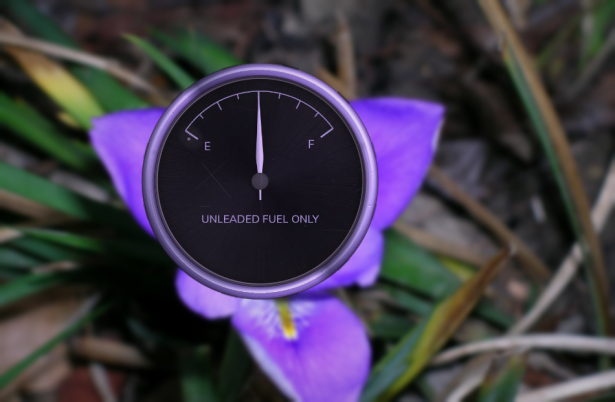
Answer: {"value": 0.5}
